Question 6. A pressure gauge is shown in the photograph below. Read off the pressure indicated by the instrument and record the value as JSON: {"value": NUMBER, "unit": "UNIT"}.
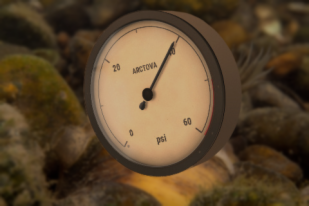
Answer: {"value": 40, "unit": "psi"}
